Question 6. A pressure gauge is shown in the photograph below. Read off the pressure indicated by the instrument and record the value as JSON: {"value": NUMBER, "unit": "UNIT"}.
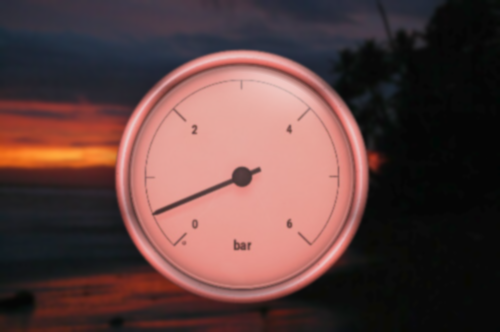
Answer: {"value": 0.5, "unit": "bar"}
